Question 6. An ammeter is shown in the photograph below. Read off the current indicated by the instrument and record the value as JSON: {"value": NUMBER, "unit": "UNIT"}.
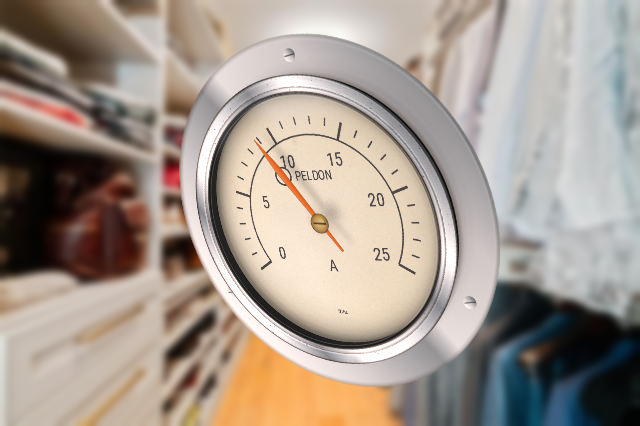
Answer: {"value": 9, "unit": "A"}
